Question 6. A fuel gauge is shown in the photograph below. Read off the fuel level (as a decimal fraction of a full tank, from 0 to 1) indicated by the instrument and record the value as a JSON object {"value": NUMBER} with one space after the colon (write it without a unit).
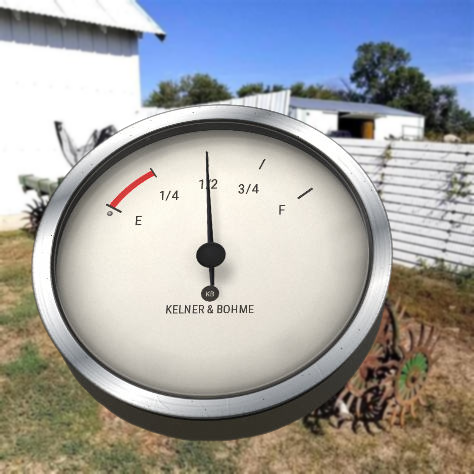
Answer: {"value": 0.5}
